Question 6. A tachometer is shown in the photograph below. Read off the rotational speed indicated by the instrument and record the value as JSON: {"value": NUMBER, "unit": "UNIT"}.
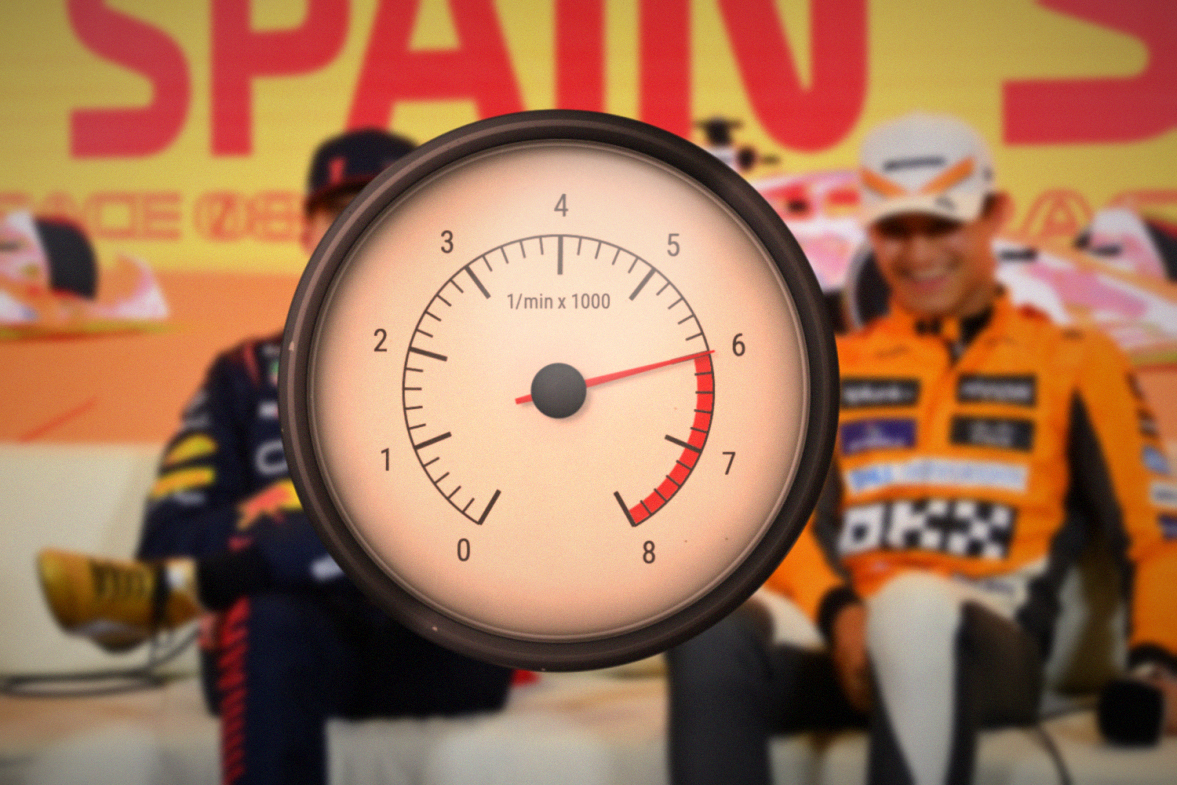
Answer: {"value": 6000, "unit": "rpm"}
